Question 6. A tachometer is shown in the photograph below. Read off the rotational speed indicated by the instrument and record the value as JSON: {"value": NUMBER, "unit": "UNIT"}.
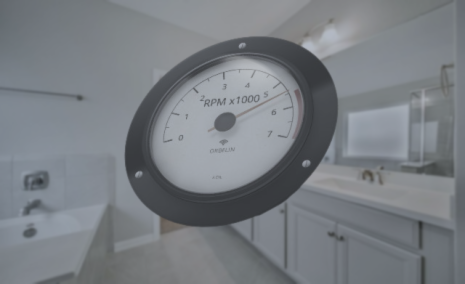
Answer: {"value": 5500, "unit": "rpm"}
